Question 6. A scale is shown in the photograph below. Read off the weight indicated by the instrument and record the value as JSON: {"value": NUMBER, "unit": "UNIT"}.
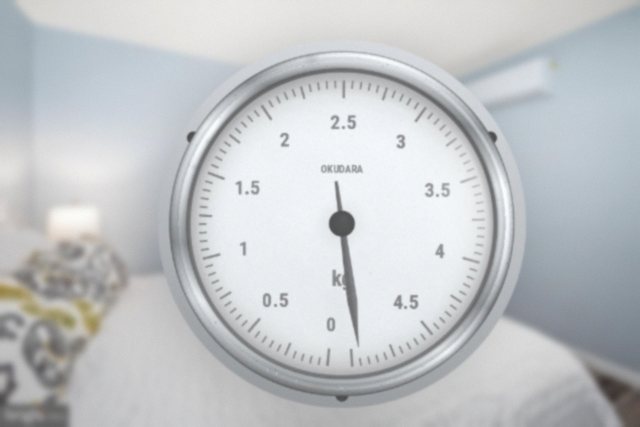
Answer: {"value": 4.95, "unit": "kg"}
